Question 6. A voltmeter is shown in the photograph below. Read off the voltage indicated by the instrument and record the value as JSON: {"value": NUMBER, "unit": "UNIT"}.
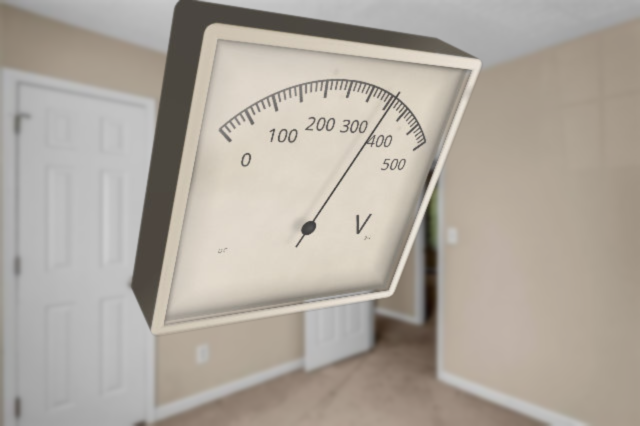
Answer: {"value": 350, "unit": "V"}
